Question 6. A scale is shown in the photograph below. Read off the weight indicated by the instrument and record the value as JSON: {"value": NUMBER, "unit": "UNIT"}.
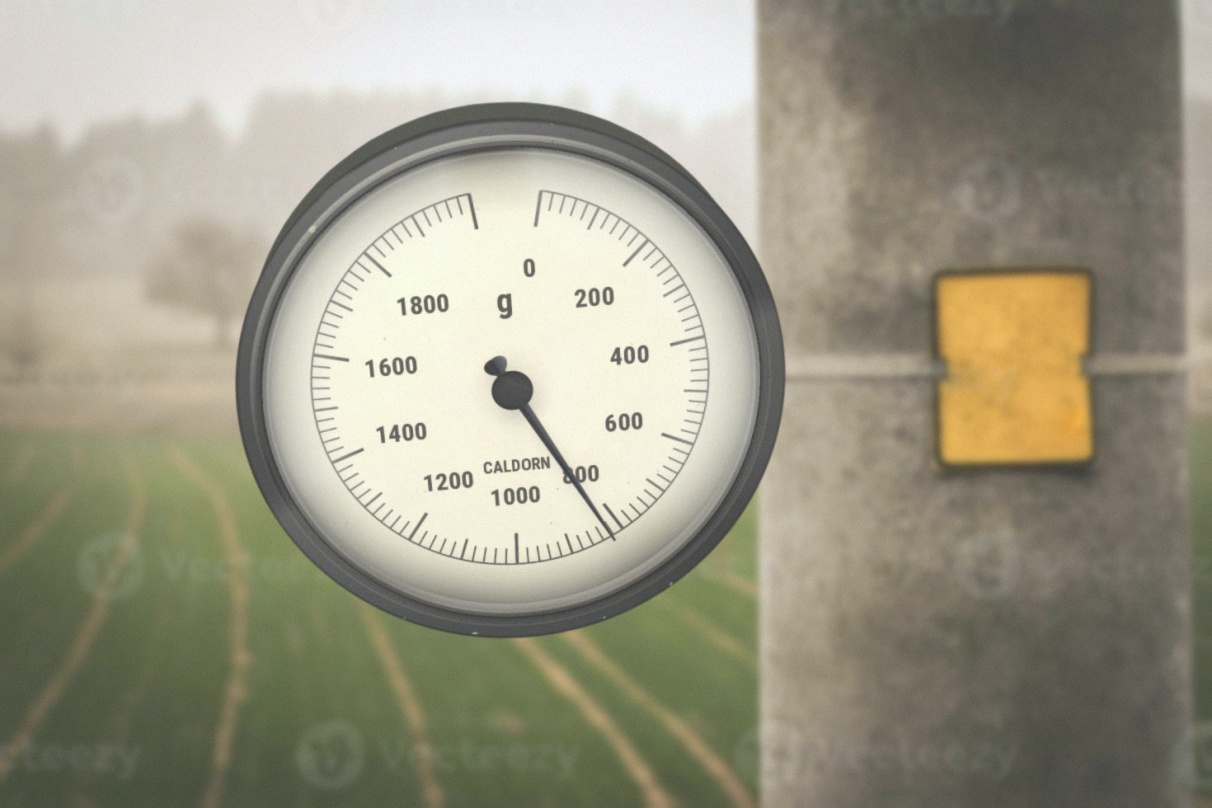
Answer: {"value": 820, "unit": "g"}
